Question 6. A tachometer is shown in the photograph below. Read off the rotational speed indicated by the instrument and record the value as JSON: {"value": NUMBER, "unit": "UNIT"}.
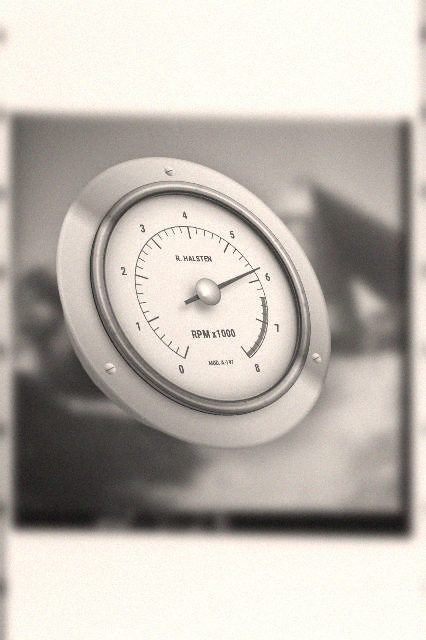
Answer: {"value": 5800, "unit": "rpm"}
